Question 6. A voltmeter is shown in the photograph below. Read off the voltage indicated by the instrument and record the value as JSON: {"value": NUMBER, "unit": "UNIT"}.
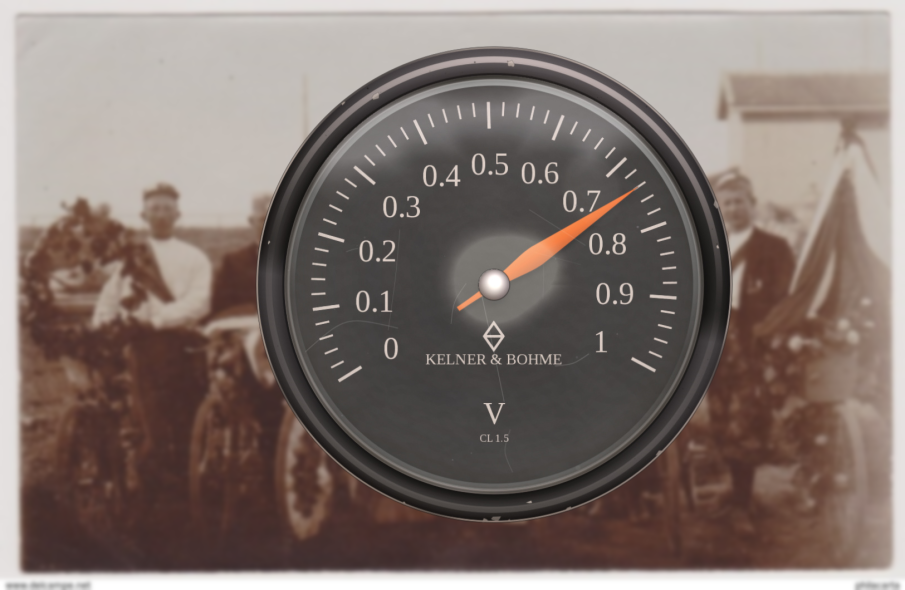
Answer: {"value": 0.74, "unit": "V"}
